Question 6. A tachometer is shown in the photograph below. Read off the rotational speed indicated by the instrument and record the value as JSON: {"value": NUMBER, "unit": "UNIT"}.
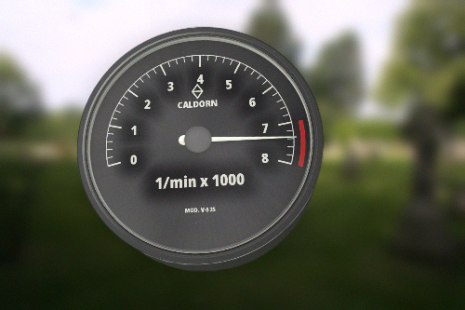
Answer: {"value": 7400, "unit": "rpm"}
